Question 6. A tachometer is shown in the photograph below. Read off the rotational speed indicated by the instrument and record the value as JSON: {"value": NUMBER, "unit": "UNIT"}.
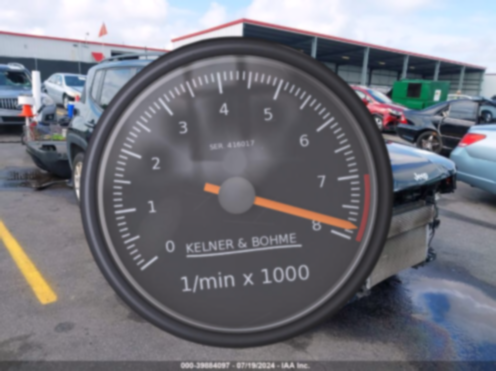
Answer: {"value": 7800, "unit": "rpm"}
